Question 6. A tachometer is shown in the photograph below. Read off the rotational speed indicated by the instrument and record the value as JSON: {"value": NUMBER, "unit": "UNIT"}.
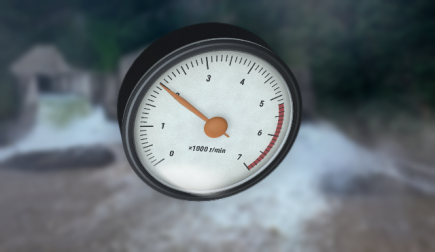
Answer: {"value": 2000, "unit": "rpm"}
